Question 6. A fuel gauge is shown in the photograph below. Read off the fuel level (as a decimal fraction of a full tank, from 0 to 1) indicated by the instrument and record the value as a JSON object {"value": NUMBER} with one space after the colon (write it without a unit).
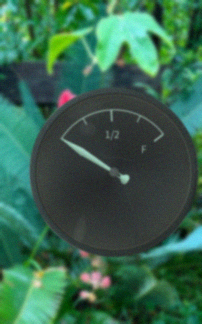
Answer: {"value": 0}
